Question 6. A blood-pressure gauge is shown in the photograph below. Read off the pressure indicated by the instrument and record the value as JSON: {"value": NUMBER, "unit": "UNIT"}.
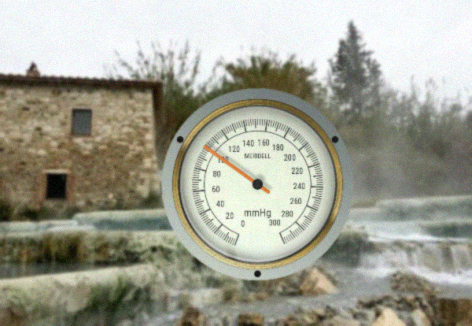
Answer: {"value": 100, "unit": "mmHg"}
